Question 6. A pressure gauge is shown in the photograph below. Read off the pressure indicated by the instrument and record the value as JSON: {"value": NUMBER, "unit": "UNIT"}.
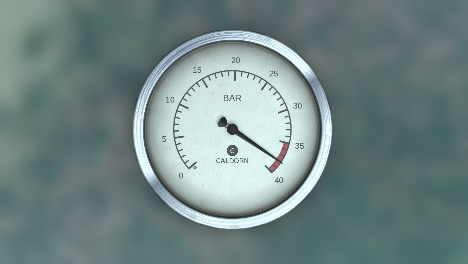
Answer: {"value": 38, "unit": "bar"}
